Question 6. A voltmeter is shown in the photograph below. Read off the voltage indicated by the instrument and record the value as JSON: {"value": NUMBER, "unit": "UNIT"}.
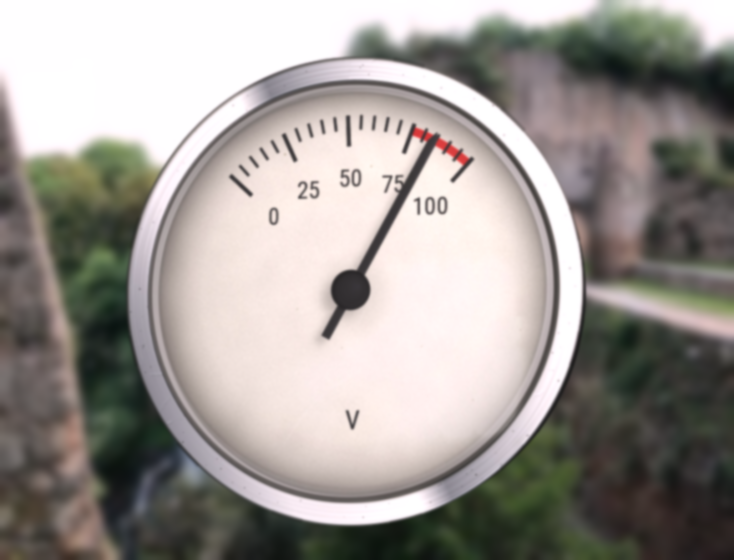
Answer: {"value": 85, "unit": "V"}
